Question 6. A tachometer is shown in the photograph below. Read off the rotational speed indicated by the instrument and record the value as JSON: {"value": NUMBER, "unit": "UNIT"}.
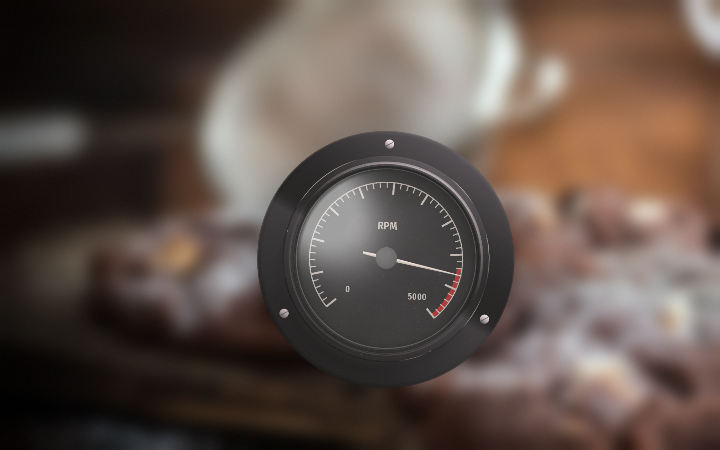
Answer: {"value": 4300, "unit": "rpm"}
